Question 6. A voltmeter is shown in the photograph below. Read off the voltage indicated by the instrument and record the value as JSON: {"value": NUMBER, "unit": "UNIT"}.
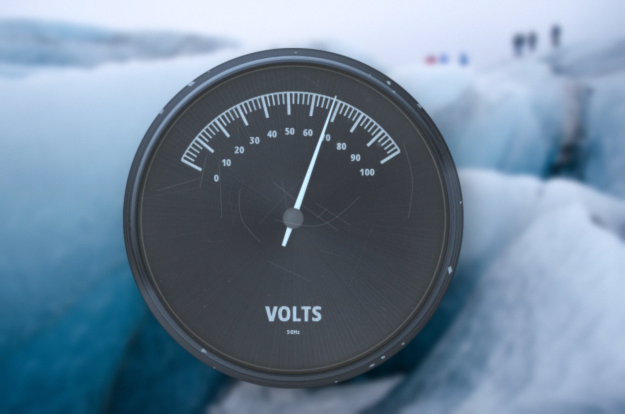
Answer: {"value": 68, "unit": "V"}
